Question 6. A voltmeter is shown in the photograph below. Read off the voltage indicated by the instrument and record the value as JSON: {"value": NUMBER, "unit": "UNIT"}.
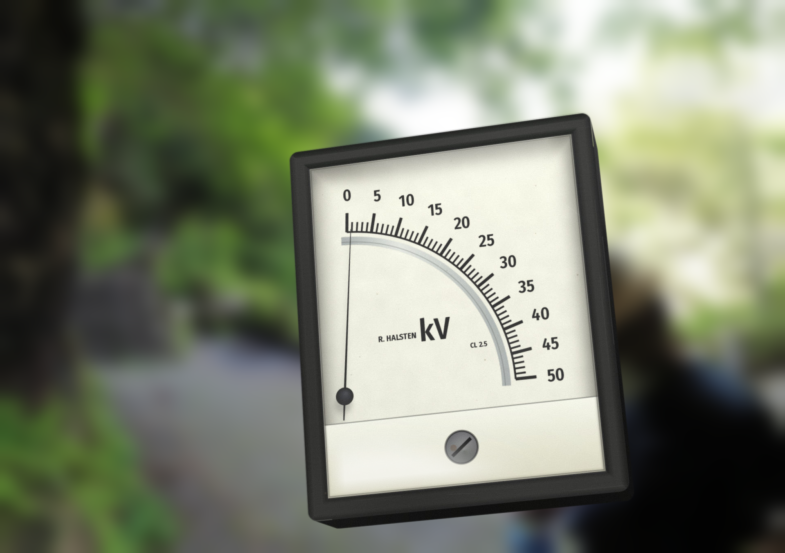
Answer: {"value": 1, "unit": "kV"}
